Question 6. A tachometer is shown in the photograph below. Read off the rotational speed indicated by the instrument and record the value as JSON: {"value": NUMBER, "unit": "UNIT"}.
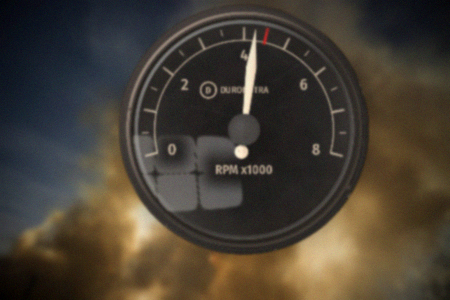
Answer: {"value": 4250, "unit": "rpm"}
